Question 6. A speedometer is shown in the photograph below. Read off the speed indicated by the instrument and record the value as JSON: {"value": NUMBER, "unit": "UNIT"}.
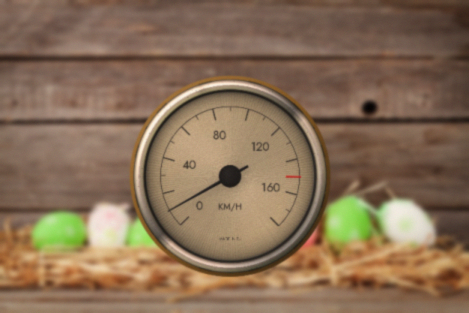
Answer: {"value": 10, "unit": "km/h"}
